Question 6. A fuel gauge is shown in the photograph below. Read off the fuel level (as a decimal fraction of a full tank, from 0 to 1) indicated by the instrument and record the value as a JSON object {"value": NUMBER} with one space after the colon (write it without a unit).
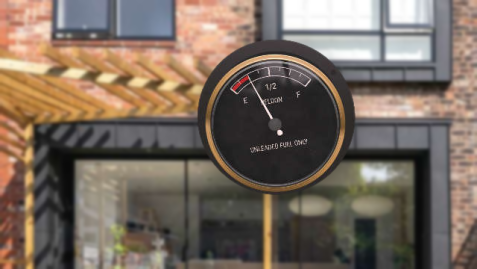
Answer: {"value": 0.25}
